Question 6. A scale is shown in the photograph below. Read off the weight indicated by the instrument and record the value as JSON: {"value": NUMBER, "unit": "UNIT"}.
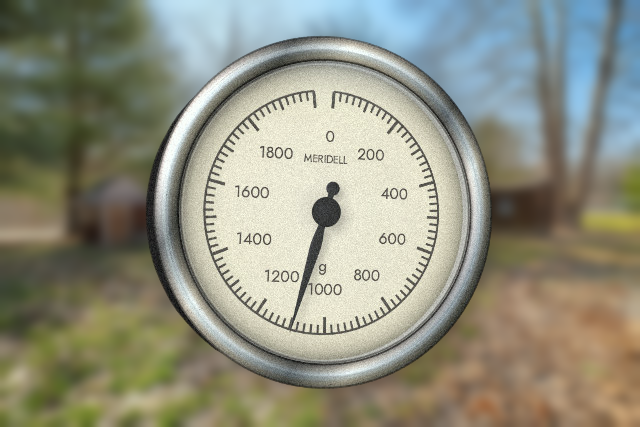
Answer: {"value": 1100, "unit": "g"}
